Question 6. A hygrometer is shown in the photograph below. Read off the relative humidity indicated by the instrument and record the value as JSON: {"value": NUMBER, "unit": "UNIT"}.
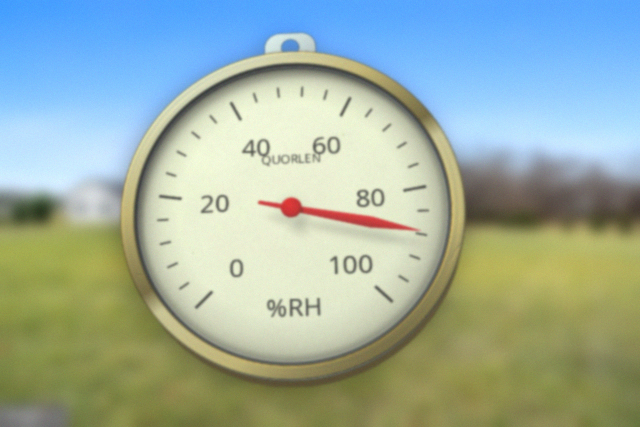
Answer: {"value": 88, "unit": "%"}
